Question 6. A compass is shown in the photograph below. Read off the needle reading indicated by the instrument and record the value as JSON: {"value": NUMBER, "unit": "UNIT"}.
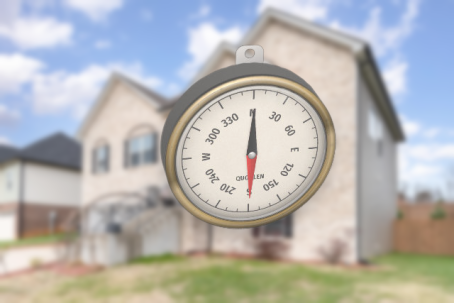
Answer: {"value": 180, "unit": "°"}
